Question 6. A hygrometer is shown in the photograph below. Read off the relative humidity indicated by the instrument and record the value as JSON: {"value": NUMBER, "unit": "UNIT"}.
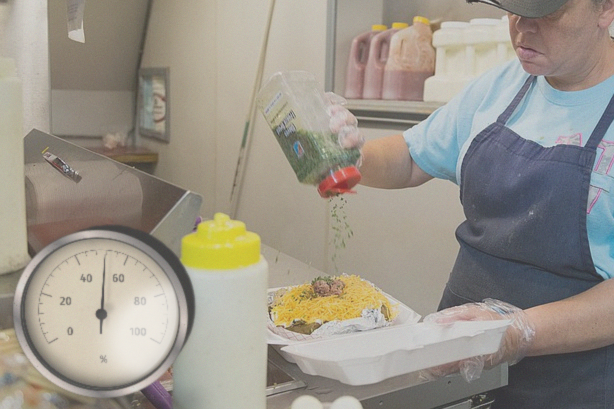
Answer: {"value": 52, "unit": "%"}
